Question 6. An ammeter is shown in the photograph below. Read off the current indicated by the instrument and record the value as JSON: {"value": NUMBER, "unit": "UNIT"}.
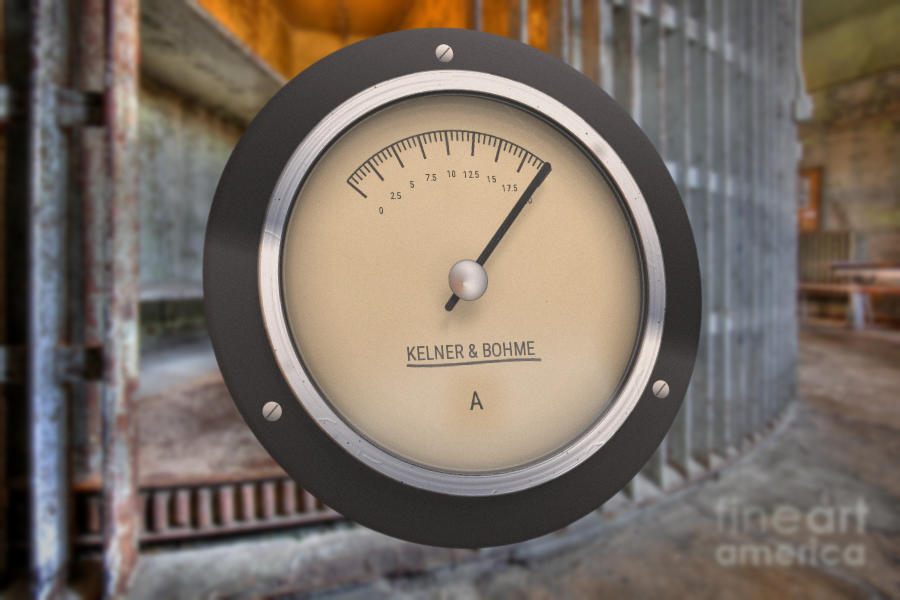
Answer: {"value": 19.5, "unit": "A"}
